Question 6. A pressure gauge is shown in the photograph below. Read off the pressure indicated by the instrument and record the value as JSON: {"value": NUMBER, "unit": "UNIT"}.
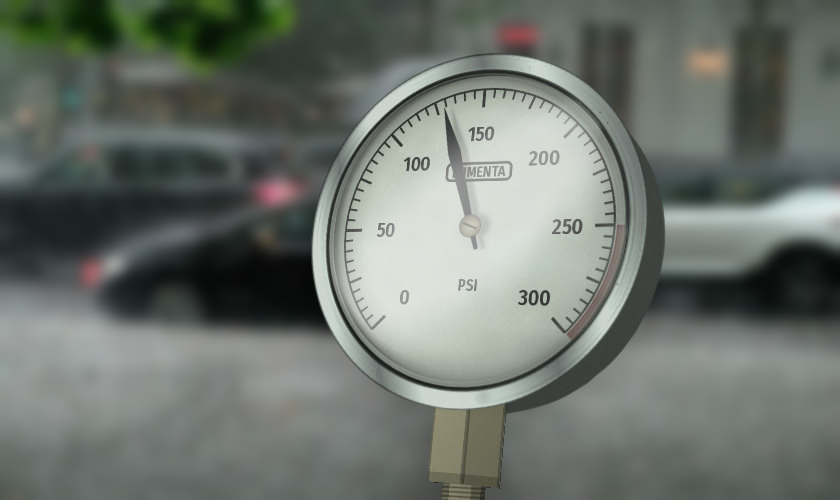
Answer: {"value": 130, "unit": "psi"}
